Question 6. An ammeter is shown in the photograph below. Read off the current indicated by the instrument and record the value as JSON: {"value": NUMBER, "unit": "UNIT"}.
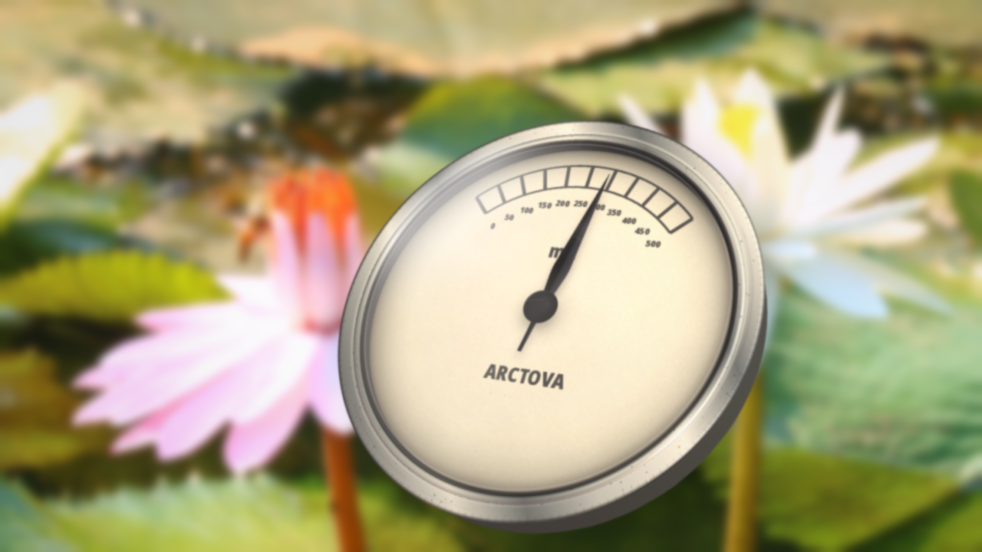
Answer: {"value": 300, "unit": "mA"}
